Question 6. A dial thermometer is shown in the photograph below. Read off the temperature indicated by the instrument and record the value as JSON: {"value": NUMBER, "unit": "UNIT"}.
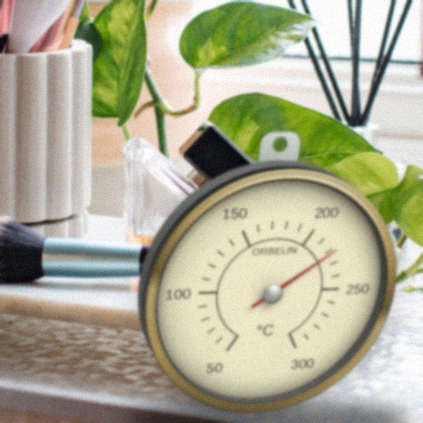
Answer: {"value": 220, "unit": "°C"}
